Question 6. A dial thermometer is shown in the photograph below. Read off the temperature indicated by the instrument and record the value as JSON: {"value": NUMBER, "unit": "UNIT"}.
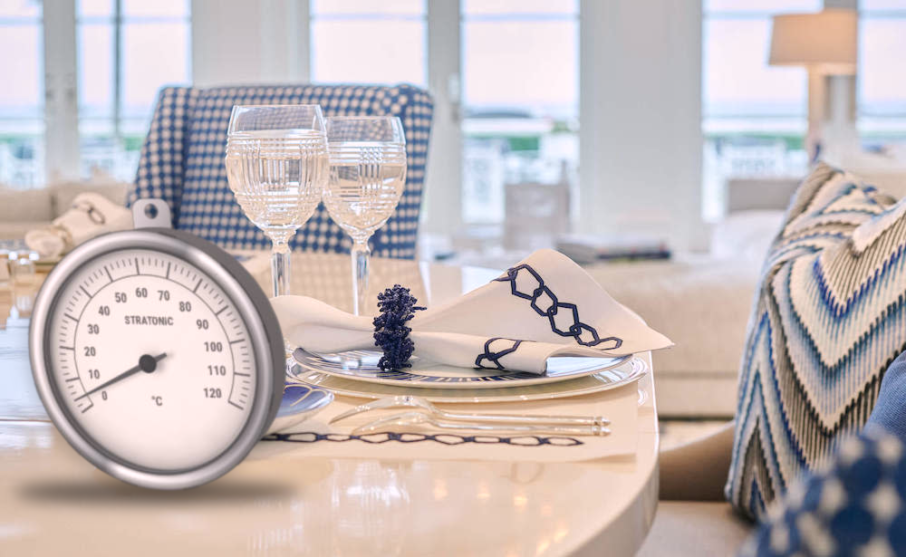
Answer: {"value": 4, "unit": "°C"}
